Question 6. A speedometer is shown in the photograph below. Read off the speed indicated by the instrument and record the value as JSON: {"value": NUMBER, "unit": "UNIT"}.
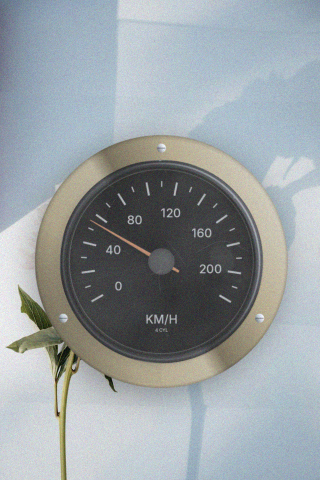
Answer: {"value": 55, "unit": "km/h"}
